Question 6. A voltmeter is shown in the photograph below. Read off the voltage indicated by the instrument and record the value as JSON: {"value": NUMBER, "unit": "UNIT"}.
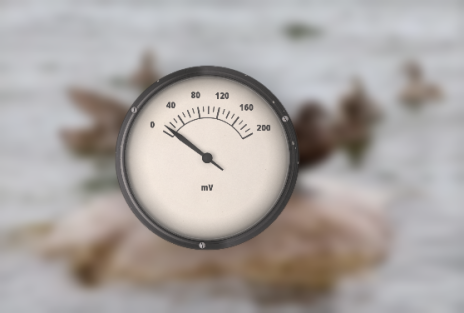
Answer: {"value": 10, "unit": "mV"}
